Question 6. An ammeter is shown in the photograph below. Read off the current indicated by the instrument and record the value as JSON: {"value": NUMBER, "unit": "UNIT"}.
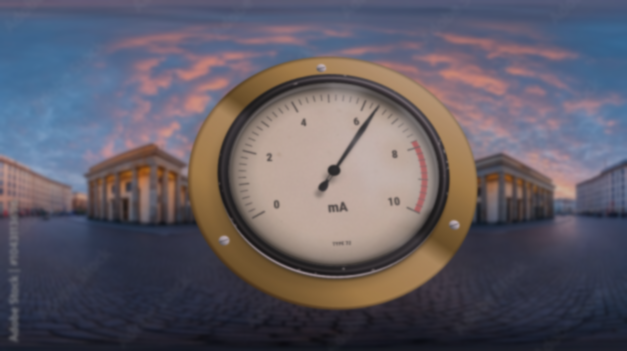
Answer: {"value": 6.4, "unit": "mA"}
